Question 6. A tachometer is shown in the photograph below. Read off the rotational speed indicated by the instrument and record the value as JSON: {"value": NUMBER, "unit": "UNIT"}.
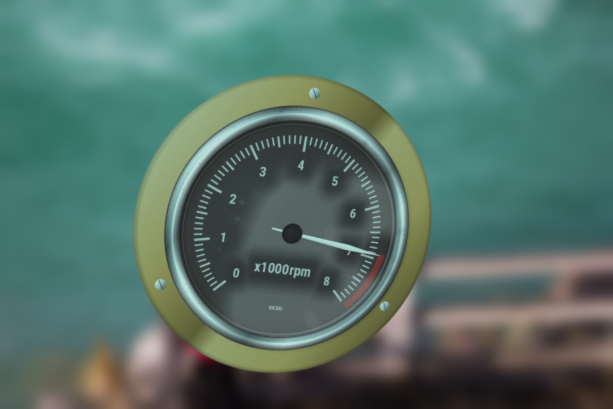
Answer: {"value": 6900, "unit": "rpm"}
